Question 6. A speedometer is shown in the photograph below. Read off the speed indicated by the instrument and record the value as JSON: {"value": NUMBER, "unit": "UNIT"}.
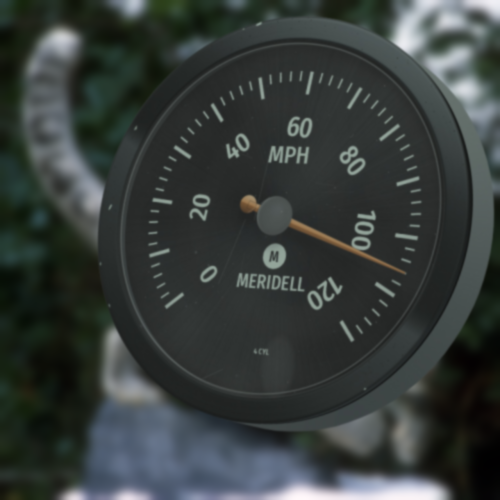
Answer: {"value": 106, "unit": "mph"}
